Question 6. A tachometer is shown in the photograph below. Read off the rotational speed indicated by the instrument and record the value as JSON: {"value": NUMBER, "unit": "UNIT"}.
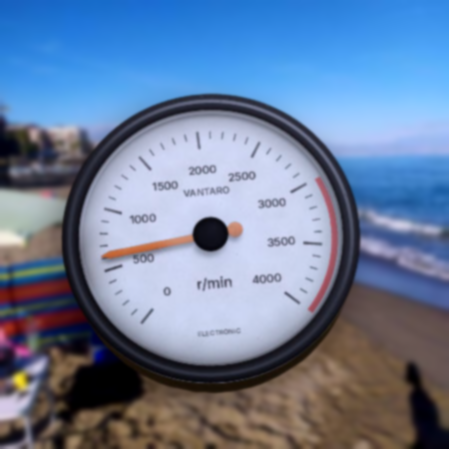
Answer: {"value": 600, "unit": "rpm"}
